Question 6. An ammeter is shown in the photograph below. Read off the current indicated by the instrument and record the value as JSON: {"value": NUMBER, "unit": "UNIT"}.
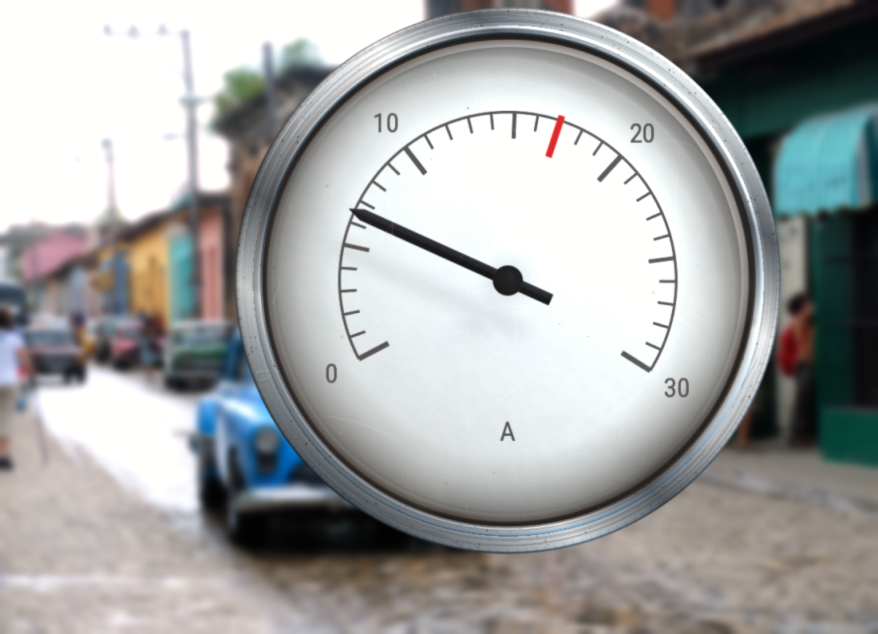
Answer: {"value": 6.5, "unit": "A"}
